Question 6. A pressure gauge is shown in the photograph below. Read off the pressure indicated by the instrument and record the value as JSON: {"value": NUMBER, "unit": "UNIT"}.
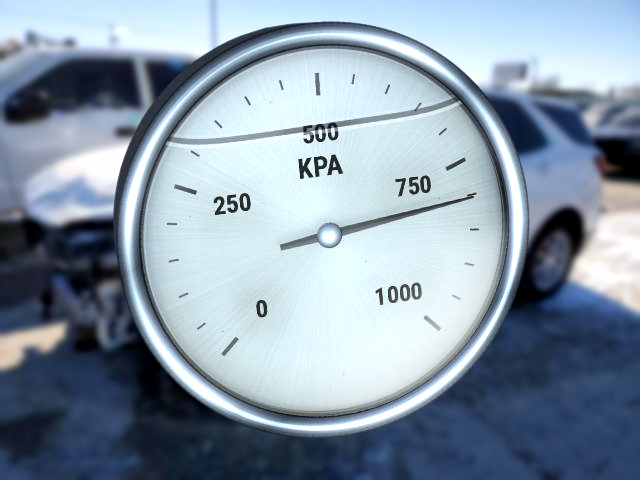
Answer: {"value": 800, "unit": "kPa"}
